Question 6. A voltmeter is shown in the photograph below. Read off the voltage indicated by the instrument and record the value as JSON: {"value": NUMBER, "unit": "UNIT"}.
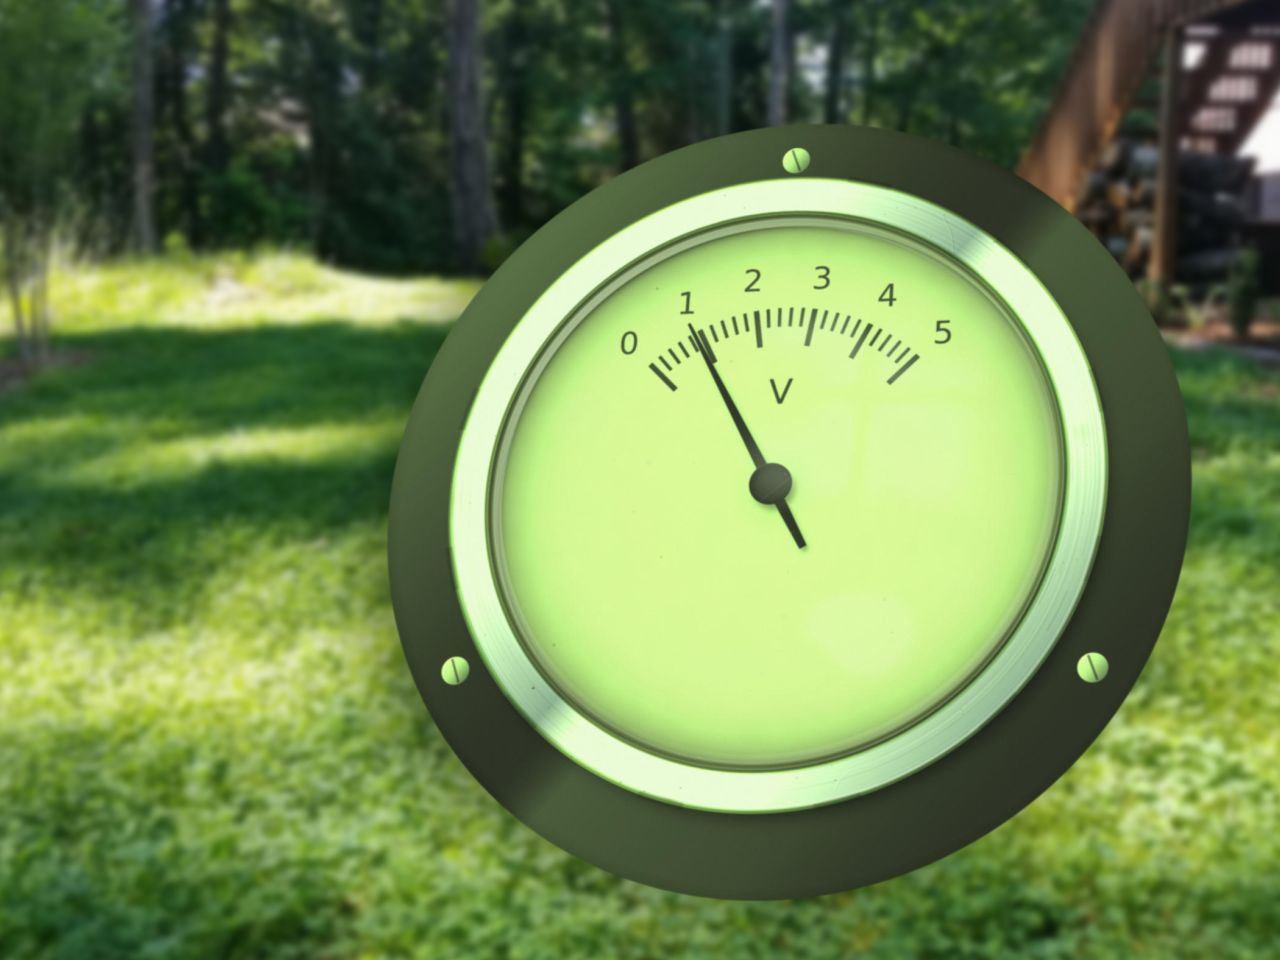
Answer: {"value": 0.9, "unit": "V"}
